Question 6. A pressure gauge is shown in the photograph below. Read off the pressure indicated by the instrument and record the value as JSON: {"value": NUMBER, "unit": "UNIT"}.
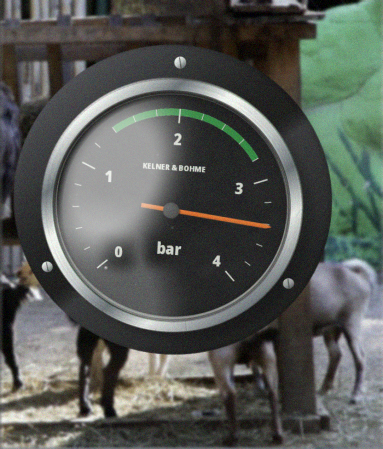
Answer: {"value": 3.4, "unit": "bar"}
